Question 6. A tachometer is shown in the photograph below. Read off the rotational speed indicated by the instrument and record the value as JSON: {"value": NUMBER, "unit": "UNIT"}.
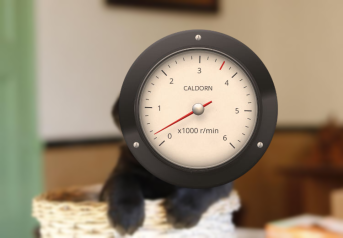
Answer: {"value": 300, "unit": "rpm"}
